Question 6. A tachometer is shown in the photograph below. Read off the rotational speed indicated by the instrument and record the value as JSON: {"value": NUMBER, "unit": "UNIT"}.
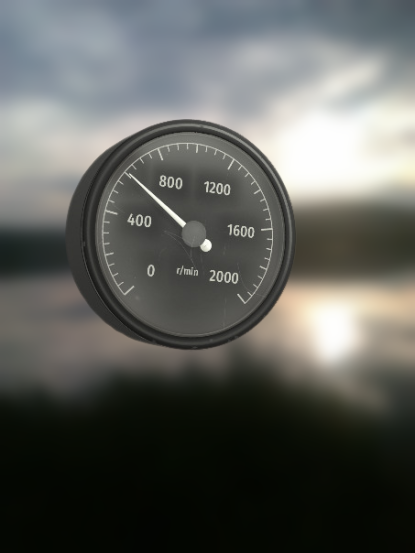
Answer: {"value": 600, "unit": "rpm"}
